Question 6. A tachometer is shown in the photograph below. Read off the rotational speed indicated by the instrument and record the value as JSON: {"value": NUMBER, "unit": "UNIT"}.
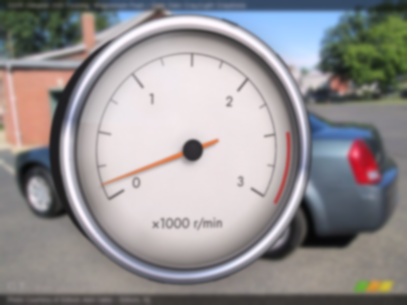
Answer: {"value": 125, "unit": "rpm"}
